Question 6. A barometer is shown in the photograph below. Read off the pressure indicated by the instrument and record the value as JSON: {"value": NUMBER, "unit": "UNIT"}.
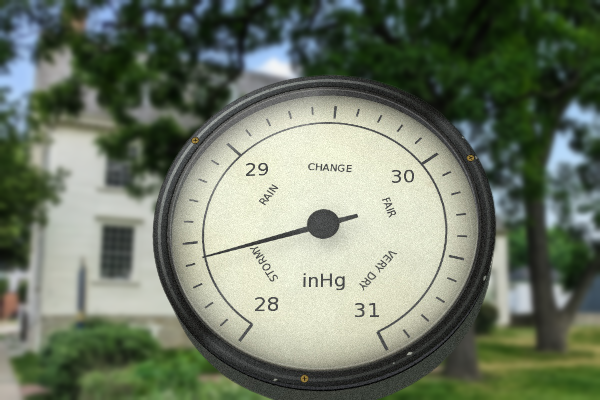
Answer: {"value": 28.4, "unit": "inHg"}
